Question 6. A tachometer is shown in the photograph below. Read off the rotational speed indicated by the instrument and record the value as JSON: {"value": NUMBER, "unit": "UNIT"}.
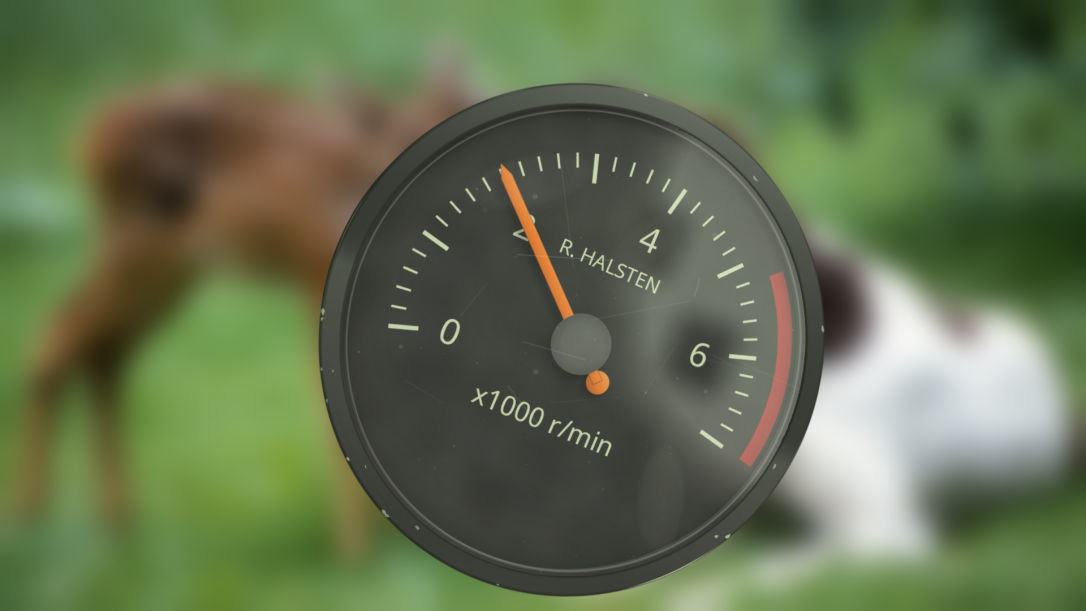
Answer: {"value": 2000, "unit": "rpm"}
